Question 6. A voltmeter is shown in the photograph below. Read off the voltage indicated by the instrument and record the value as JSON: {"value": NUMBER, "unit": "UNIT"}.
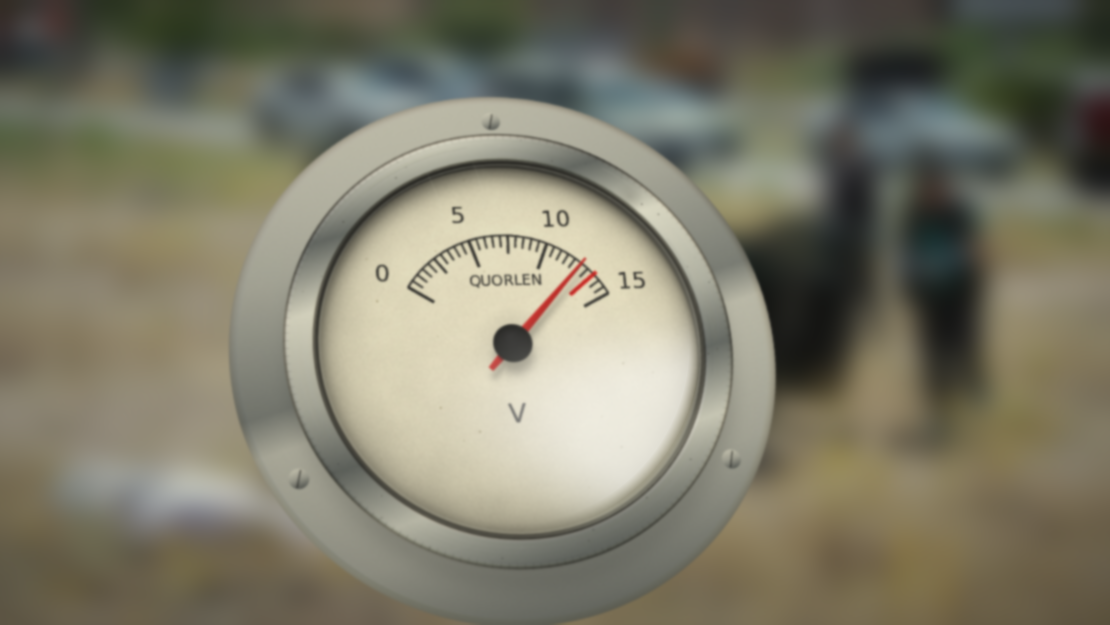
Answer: {"value": 12.5, "unit": "V"}
